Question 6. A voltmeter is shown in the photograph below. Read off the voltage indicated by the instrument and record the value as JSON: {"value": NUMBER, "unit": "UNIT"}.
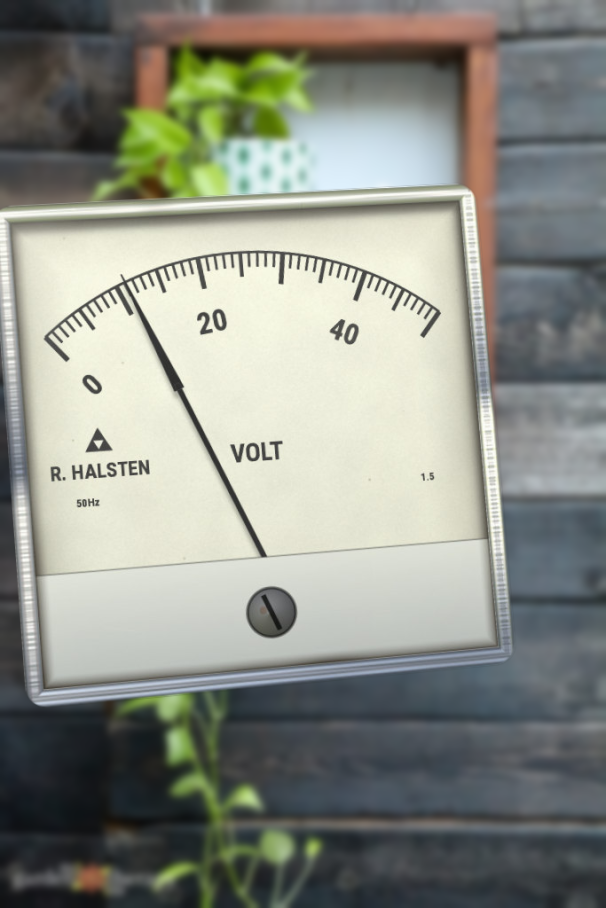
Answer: {"value": 11, "unit": "V"}
